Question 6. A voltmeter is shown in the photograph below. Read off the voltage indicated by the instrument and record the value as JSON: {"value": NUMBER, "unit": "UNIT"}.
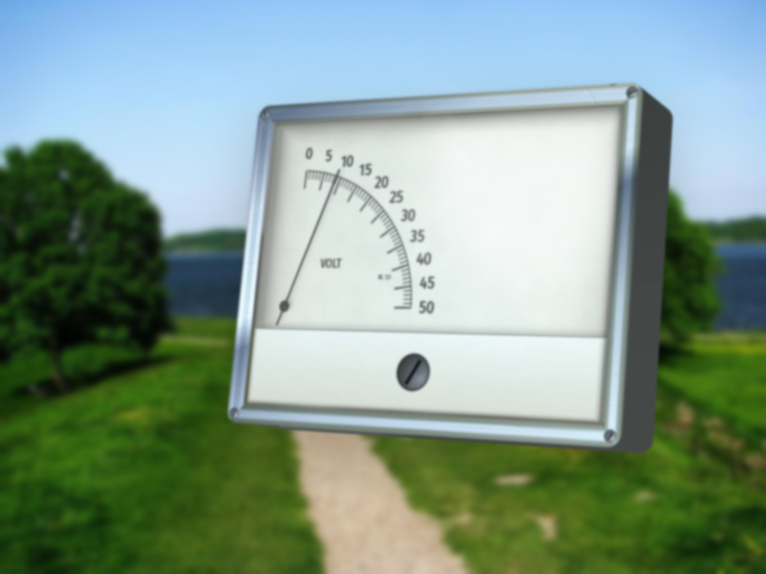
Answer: {"value": 10, "unit": "V"}
